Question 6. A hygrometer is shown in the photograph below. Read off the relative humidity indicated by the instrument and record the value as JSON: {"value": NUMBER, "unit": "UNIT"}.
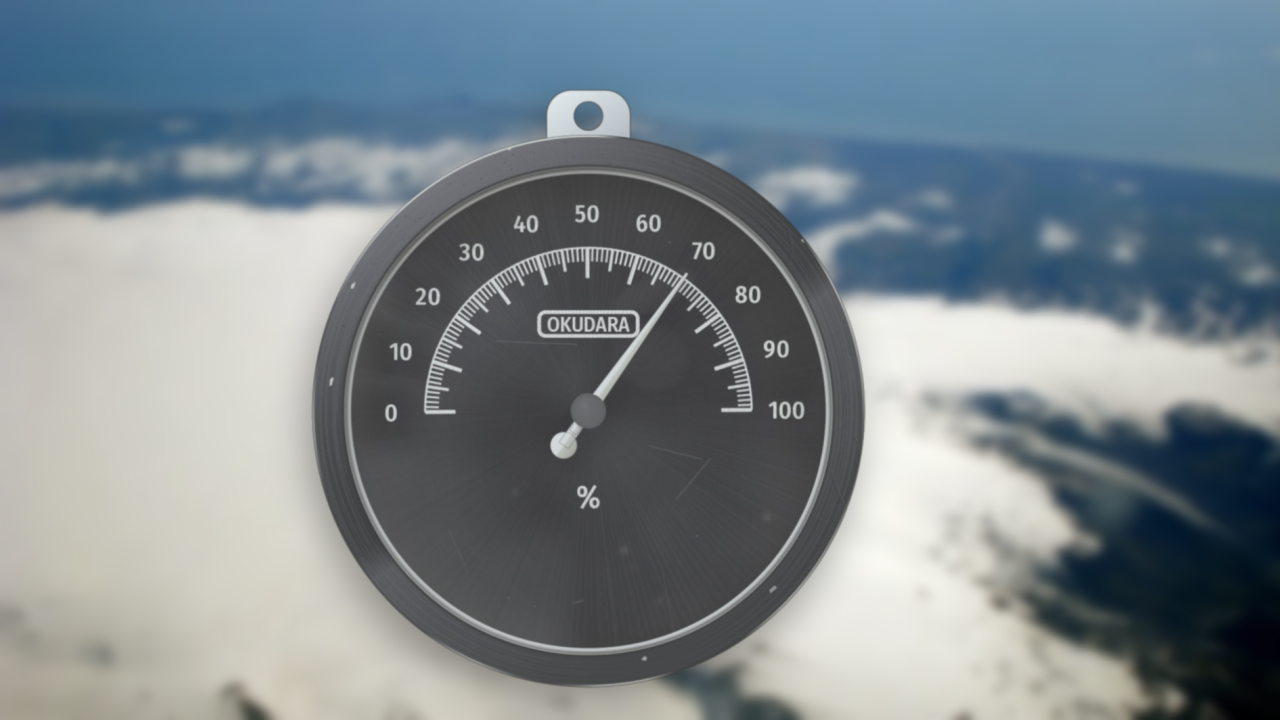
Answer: {"value": 70, "unit": "%"}
